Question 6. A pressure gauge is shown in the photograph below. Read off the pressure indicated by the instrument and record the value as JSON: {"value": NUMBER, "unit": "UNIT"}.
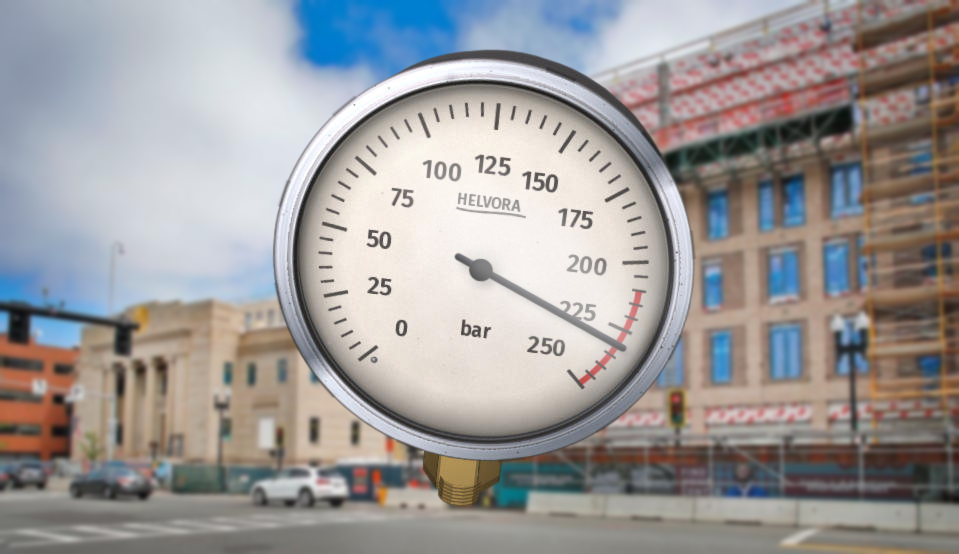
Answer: {"value": 230, "unit": "bar"}
